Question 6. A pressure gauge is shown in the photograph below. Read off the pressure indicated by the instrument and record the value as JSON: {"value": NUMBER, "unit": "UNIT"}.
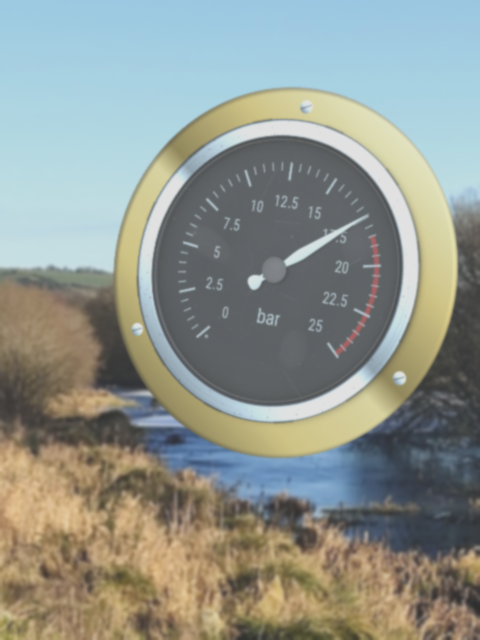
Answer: {"value": 17.5, "unit": "bar"}
